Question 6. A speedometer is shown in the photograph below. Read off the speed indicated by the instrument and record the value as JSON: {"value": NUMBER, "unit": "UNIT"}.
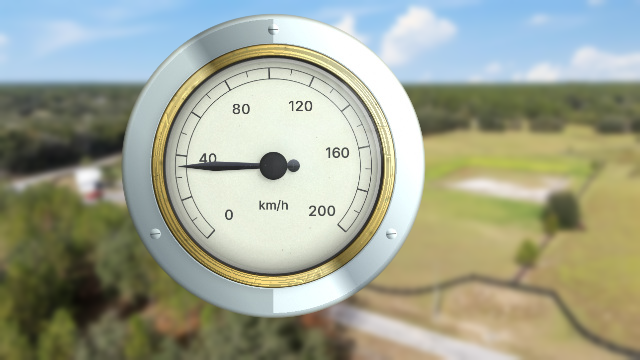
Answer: {"value": 35, "unit": "km/h"}
